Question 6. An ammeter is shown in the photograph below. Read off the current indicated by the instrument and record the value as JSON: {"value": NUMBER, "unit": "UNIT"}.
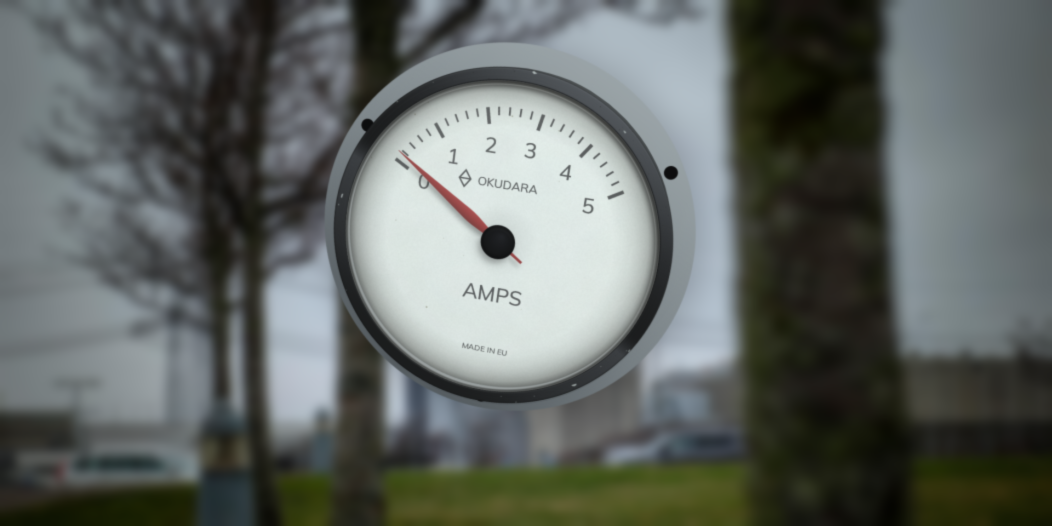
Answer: {"value": 0.2, "unit": "A"}
